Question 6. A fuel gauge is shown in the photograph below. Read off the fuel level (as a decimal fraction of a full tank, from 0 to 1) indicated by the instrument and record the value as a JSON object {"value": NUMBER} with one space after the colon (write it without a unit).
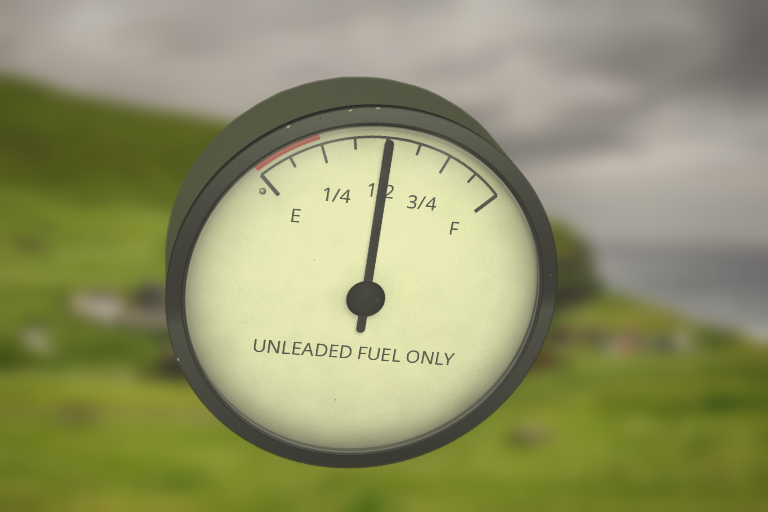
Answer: {"value": 0.5}
